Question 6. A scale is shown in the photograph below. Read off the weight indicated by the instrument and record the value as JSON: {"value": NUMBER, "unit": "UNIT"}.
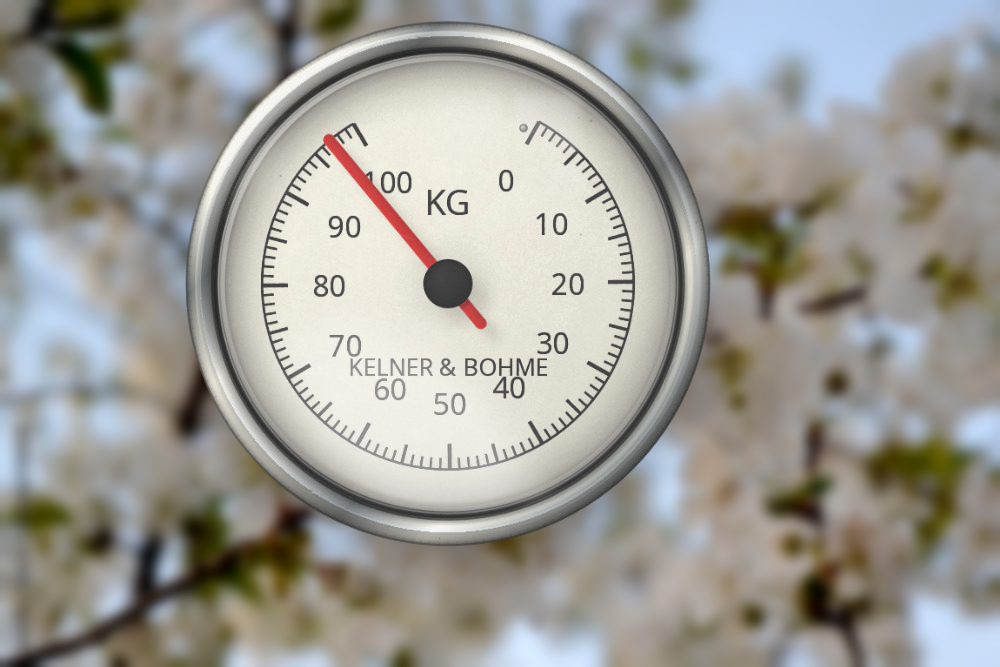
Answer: {"value": 97, "unit": "kg"}
